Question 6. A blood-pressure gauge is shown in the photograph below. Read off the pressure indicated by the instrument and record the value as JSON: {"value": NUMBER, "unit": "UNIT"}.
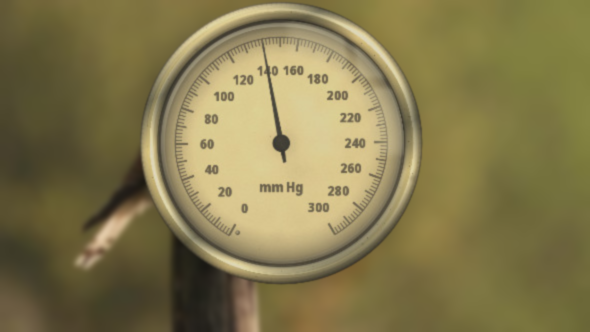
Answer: {"value": 140, "unit": "mmHg"}
